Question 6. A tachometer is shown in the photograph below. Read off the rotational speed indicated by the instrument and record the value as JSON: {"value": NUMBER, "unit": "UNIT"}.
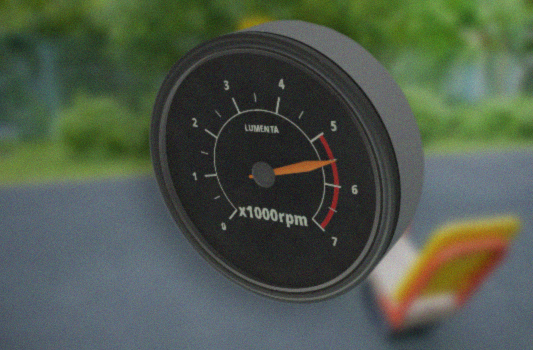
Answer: {"value": 5500, "unit": "rpm"}
